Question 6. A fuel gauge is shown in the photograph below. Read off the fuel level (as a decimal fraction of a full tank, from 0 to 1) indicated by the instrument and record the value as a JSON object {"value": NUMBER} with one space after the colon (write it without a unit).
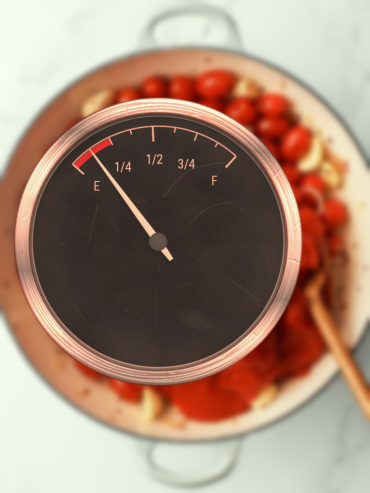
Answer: {"value": 0.125}
